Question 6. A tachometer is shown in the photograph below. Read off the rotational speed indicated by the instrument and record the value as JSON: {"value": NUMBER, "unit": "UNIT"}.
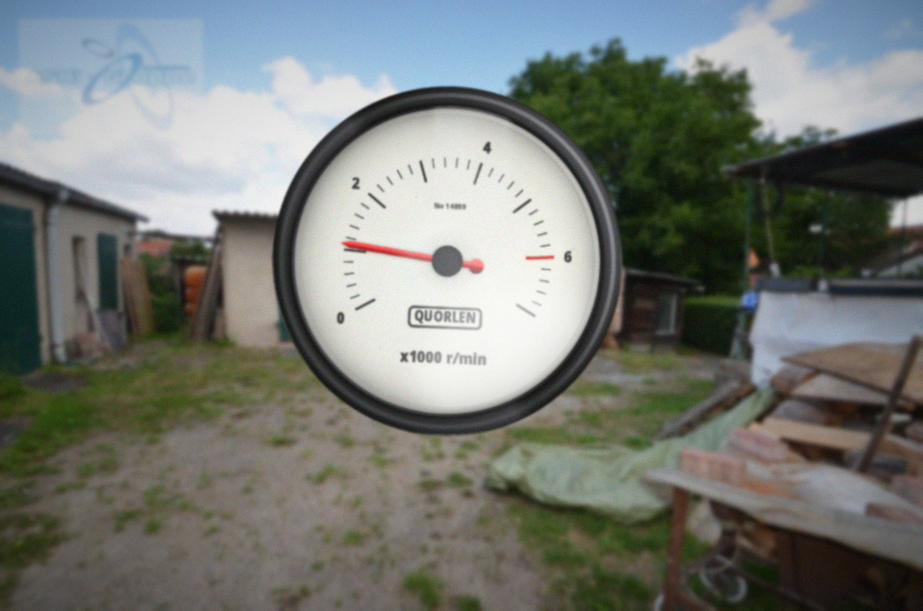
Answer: {"value": 1100, "unit": "rpm"}
